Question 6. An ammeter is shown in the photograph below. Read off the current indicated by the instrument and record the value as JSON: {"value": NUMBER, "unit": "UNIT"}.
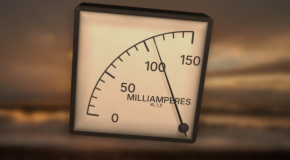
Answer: {"value": 110, "unit": "mA"}
